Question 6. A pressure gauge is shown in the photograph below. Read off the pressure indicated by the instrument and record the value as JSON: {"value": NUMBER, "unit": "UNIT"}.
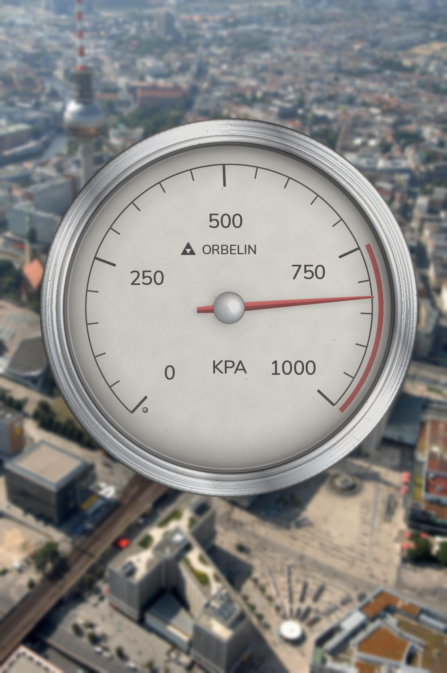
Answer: {"value": 825, "unit": "kPa"}
